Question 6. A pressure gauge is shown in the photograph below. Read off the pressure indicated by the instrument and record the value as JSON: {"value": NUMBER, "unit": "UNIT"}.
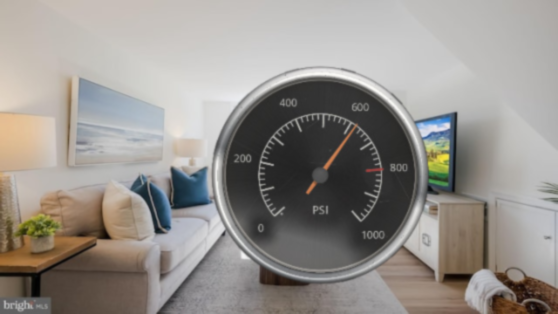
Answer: {"value": 620, "unit": "psi"}
